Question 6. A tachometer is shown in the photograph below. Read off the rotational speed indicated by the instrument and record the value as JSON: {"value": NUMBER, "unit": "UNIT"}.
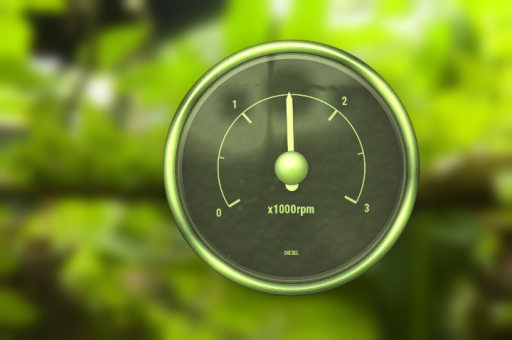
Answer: {"value": 1500, "unit": "rpm"}
